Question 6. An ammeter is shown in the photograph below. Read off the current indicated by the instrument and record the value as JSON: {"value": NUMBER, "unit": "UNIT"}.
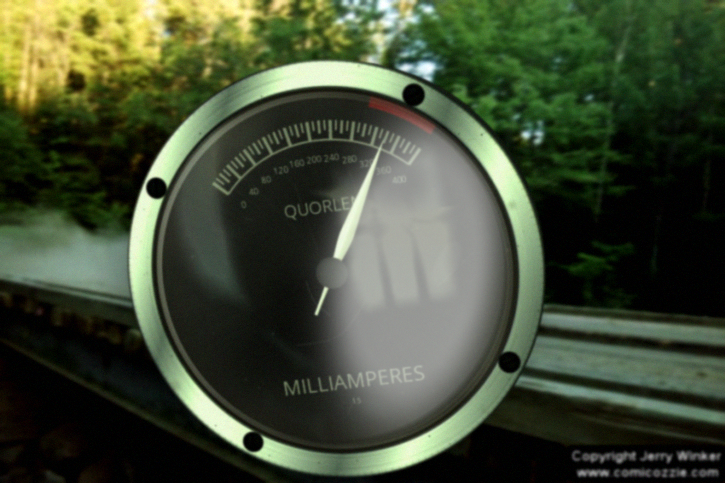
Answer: {"value": 340, "unit": "mA"}
